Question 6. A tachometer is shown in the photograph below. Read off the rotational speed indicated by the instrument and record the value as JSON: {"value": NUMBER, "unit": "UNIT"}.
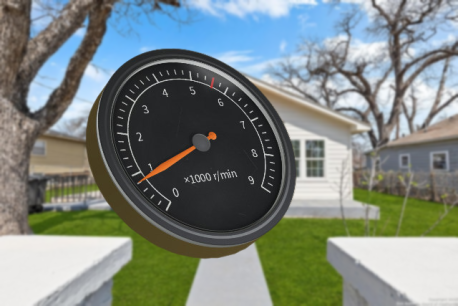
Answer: {"value": 800, "unit": "rpm"}
